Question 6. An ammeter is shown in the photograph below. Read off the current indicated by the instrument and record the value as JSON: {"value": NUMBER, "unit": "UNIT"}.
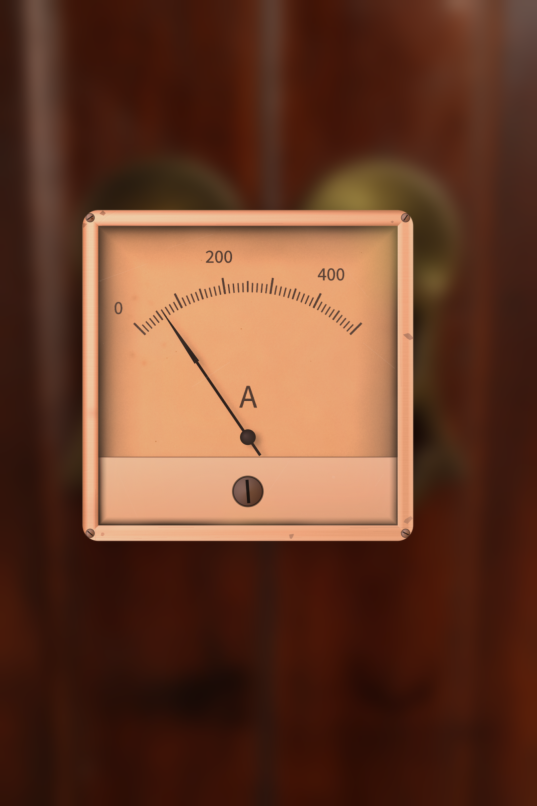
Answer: {"value": 60, "unit": "A"}
